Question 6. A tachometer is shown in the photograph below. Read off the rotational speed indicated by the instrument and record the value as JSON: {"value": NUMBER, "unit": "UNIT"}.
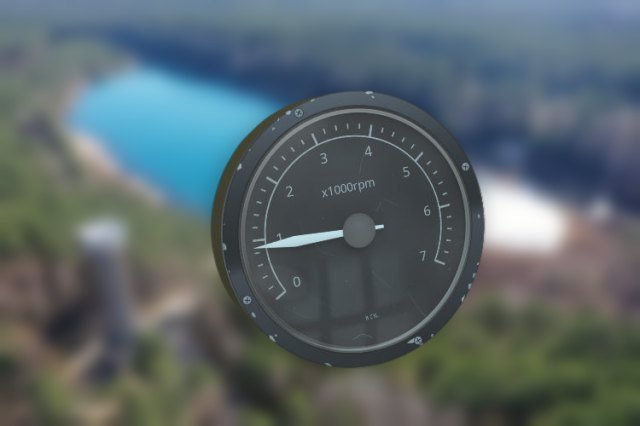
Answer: {"value": 900, "unit": "rpm"}
